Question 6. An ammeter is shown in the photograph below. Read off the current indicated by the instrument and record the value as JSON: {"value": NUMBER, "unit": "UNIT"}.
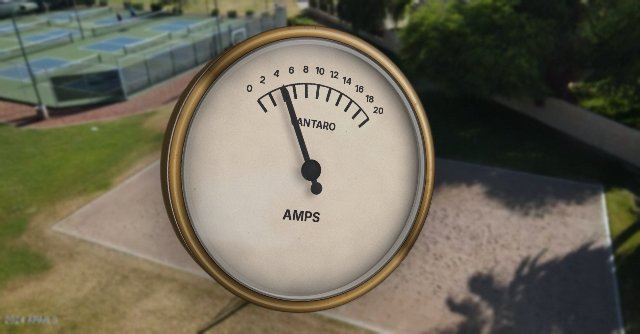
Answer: {"value": 4, "unit": "A"}
